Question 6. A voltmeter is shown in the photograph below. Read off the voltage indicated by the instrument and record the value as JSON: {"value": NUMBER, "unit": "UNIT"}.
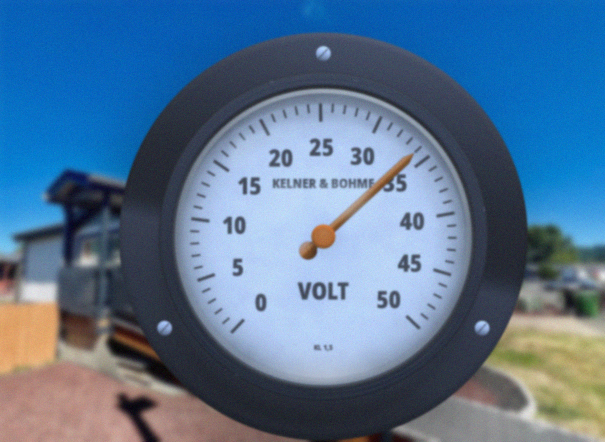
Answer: {"value": 34, "unit": "V"}
